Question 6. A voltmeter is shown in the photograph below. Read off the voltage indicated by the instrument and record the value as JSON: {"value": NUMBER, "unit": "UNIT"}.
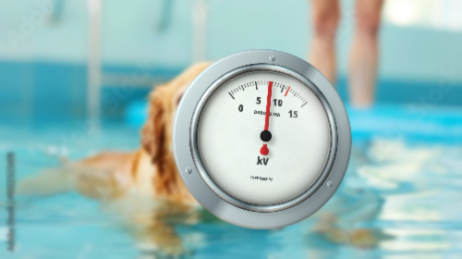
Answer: {"value": 7.5, "unit": "kV"}
